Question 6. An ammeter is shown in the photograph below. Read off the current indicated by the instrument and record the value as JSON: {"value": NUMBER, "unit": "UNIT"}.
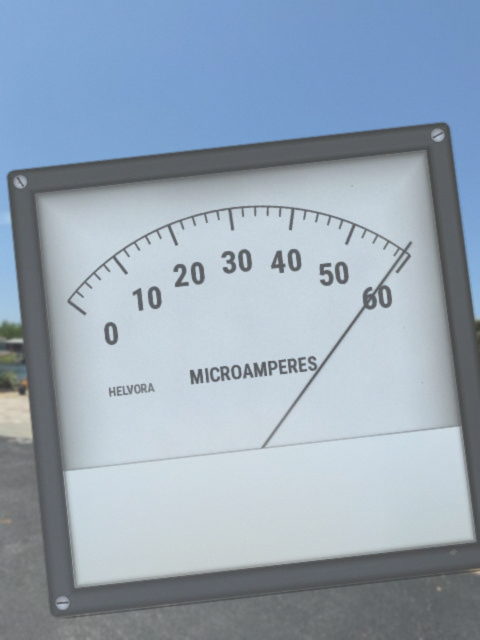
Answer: {"value": 59, "unit": "µA"}
